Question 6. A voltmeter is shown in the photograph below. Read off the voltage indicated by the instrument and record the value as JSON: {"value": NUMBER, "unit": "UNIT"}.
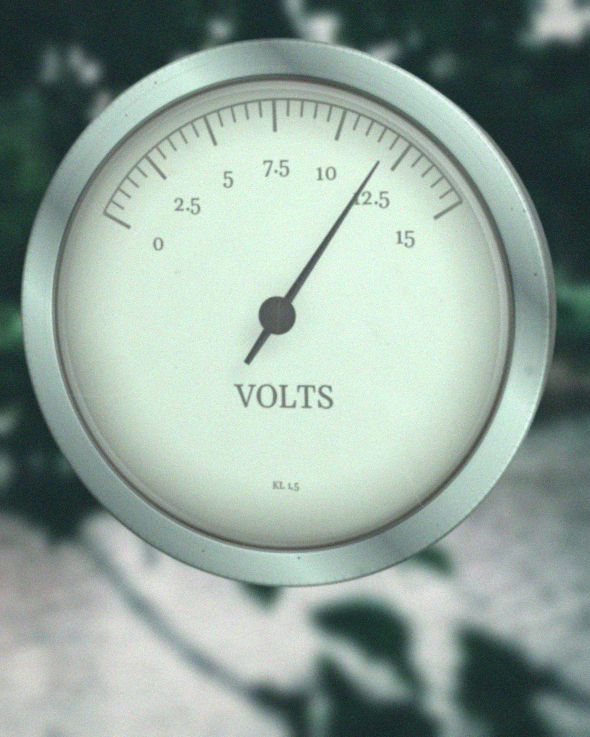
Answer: {"value": 12, "unit": "V"}
